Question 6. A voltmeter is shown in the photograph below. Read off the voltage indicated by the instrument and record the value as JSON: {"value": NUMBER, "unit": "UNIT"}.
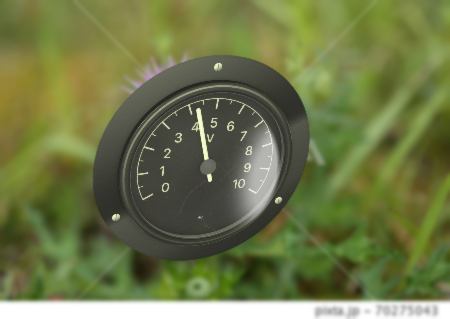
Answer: {"value": 4.25, "unit": "V"}
